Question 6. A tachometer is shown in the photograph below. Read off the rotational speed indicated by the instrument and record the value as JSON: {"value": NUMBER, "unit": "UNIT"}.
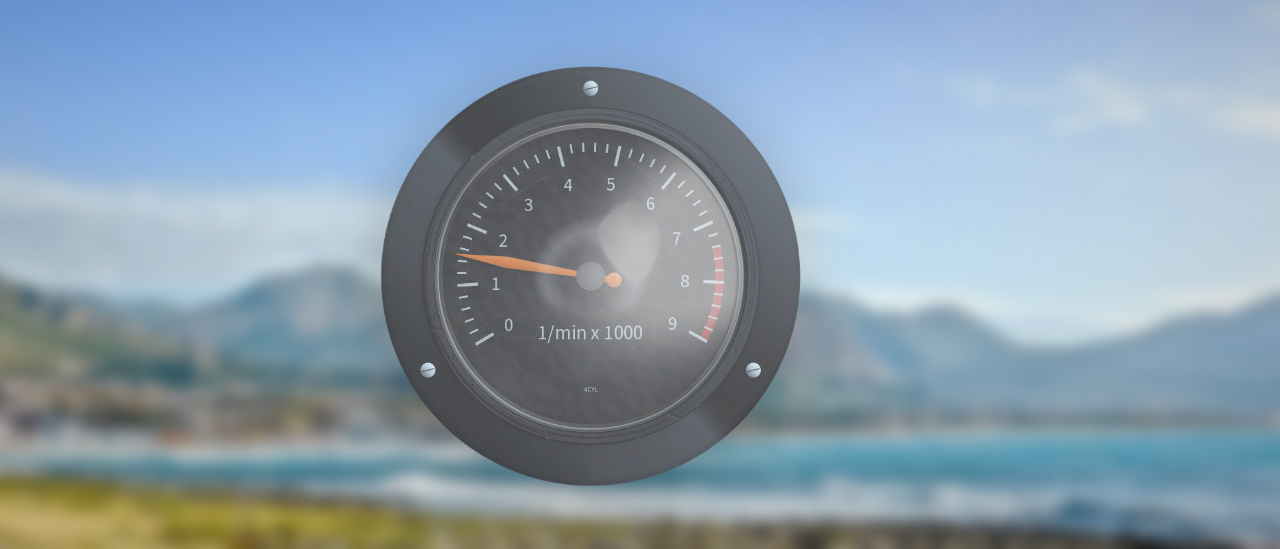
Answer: {"value": 1500, "unit": "rpm"}
